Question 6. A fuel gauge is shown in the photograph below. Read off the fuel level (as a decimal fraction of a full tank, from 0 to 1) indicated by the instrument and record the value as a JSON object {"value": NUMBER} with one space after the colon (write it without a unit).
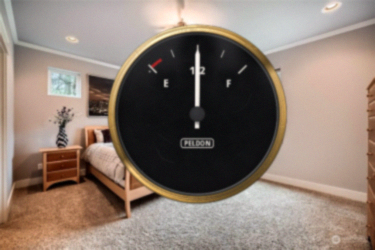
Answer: {"value": 0.5}
